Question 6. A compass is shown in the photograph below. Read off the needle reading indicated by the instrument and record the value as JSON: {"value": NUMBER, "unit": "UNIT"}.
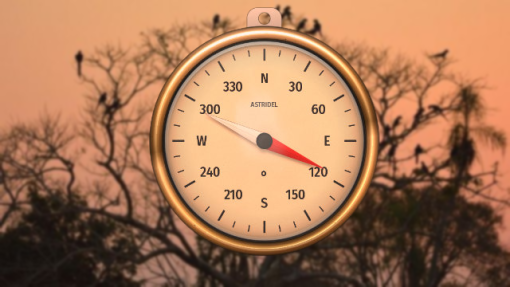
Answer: {"value": 115, "unit": "°"}
